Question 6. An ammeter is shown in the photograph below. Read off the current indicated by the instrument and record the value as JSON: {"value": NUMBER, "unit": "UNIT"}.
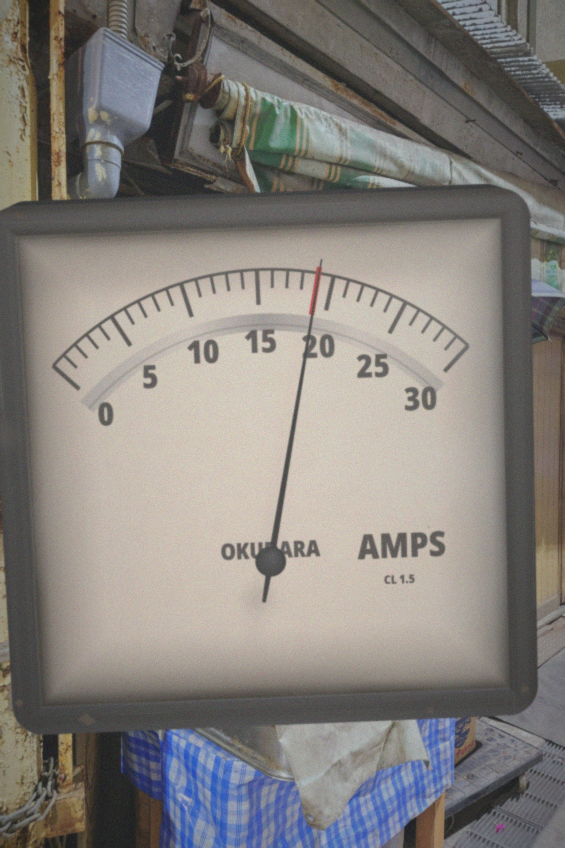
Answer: {"value": 19, "unit": "A"}
